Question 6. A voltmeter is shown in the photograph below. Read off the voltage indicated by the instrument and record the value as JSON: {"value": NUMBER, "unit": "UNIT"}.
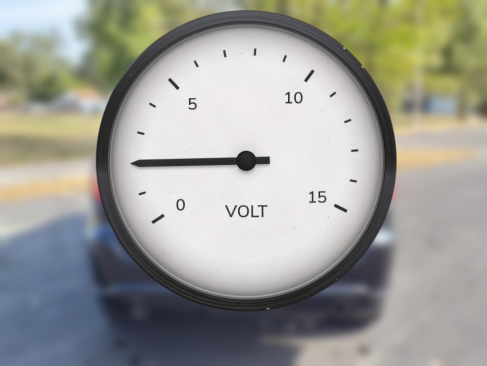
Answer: {"value": 2, "unit": "V"}
